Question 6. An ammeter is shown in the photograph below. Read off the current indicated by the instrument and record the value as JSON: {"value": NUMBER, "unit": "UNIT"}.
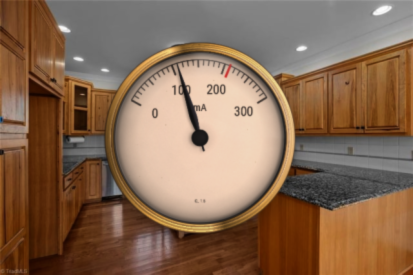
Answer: {"value": 110, "unit": "mA"}
